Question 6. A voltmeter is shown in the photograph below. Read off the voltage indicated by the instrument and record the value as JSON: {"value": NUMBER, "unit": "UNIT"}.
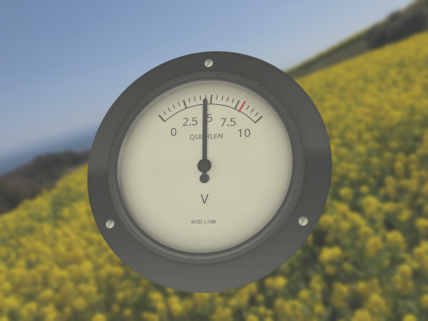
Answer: {"value": 4.5, "unit": "V"}
